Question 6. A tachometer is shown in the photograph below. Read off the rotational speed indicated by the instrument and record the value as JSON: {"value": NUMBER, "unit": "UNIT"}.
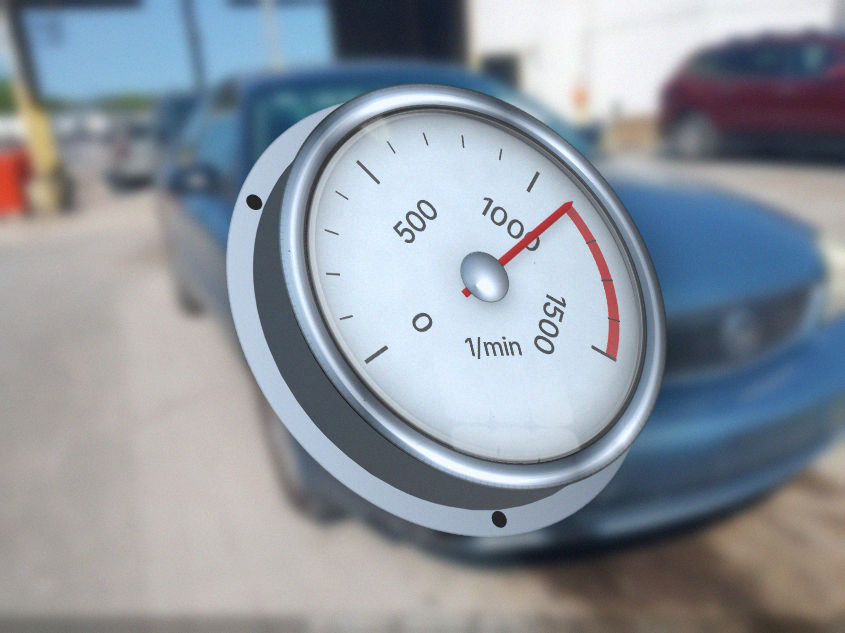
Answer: {"value": 1100, "unit": "rpm"}
